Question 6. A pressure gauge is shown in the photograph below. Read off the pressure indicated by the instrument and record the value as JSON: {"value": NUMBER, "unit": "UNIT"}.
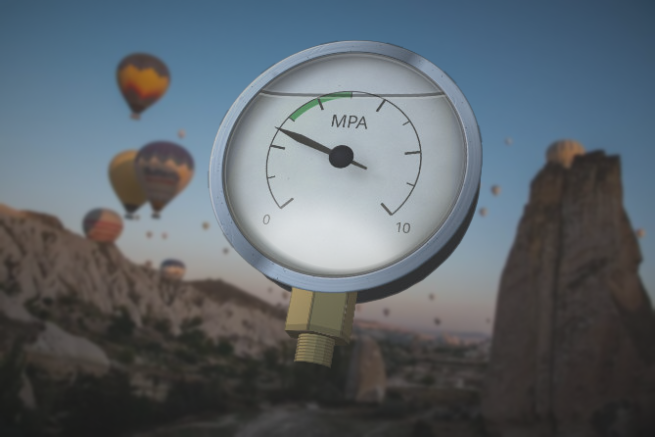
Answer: {"value": 2.5, "unit": "MPa"}
